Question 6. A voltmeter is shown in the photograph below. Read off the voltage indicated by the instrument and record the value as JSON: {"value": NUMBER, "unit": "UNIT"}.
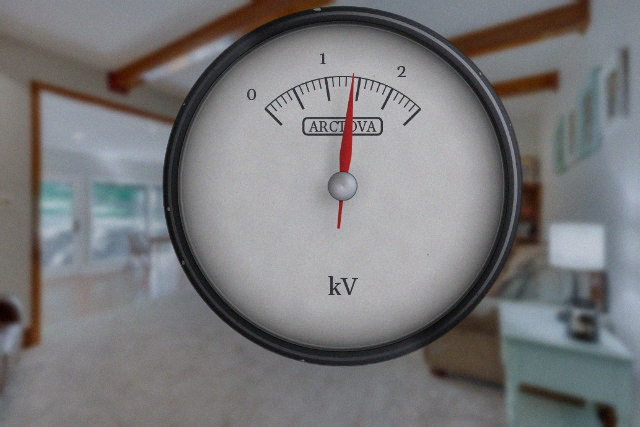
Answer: {"value": 1.4, "unit": "kV"}
